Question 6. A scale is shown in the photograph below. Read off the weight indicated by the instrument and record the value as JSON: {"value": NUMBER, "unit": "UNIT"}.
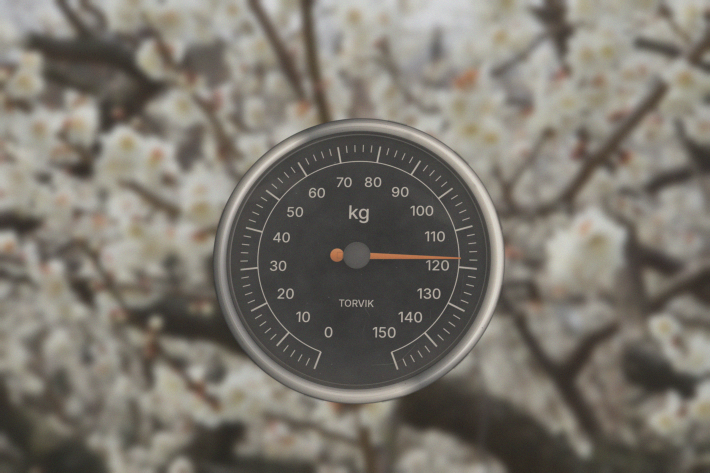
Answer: {"value": 118, "unit": "kg"}
